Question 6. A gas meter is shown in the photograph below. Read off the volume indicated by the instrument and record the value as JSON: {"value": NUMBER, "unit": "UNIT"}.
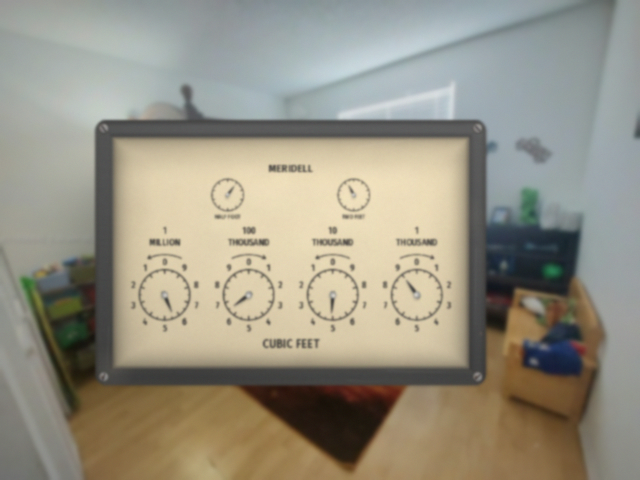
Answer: {"value": 564900, "unit": "ft³"}
